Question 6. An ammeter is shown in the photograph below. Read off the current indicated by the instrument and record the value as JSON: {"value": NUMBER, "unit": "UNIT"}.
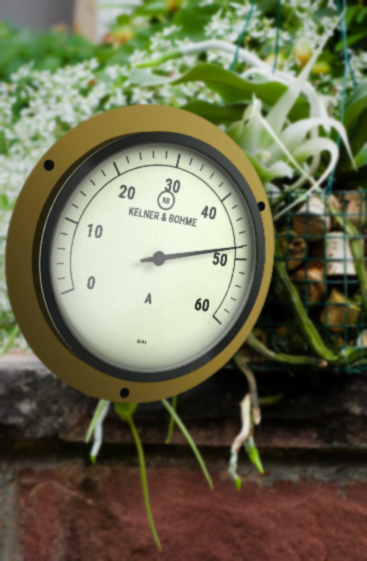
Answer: {"value": 48, "unit": "A"}
